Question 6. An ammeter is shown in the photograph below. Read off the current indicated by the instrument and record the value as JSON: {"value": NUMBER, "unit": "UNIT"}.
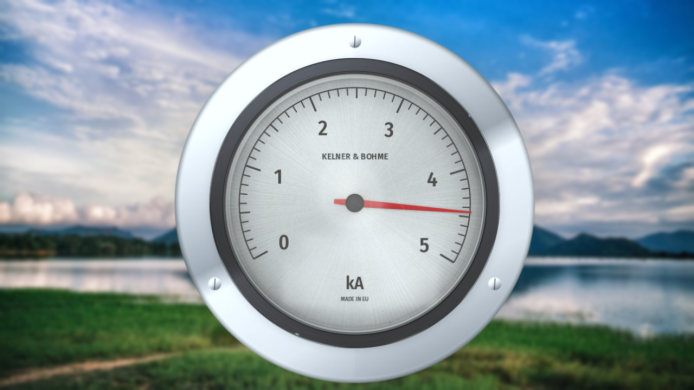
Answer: {"value": 4.45, "unit": "kA"}
